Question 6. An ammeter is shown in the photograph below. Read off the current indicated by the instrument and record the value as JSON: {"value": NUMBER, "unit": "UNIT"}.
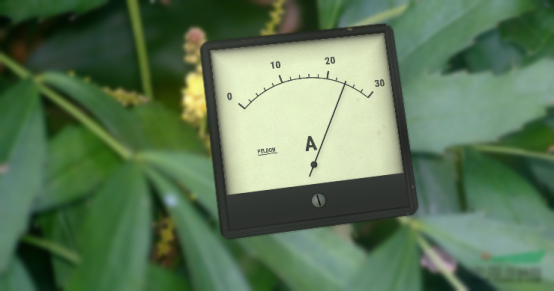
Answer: {"value": 24, "unit": "A"}
